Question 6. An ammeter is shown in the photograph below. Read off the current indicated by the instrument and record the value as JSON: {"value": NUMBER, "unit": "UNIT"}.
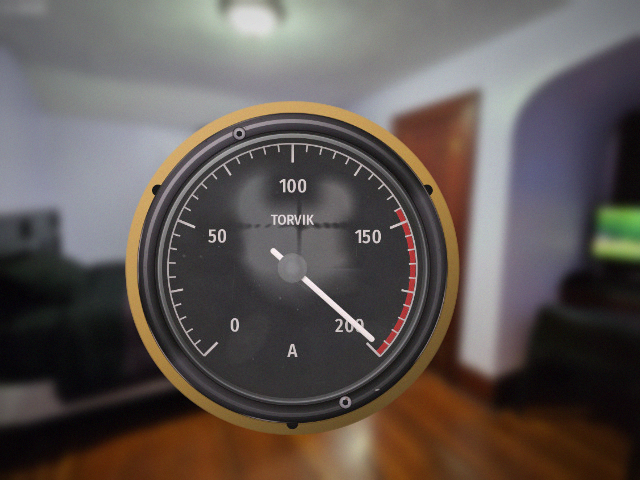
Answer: {"value": 197.5, "unit": "A"}
